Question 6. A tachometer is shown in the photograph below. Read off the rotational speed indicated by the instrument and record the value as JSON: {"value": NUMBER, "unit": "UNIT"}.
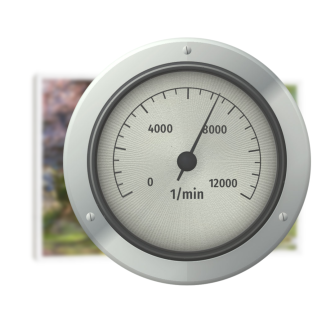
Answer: {"value": 7250, "unit": "rpm"}
